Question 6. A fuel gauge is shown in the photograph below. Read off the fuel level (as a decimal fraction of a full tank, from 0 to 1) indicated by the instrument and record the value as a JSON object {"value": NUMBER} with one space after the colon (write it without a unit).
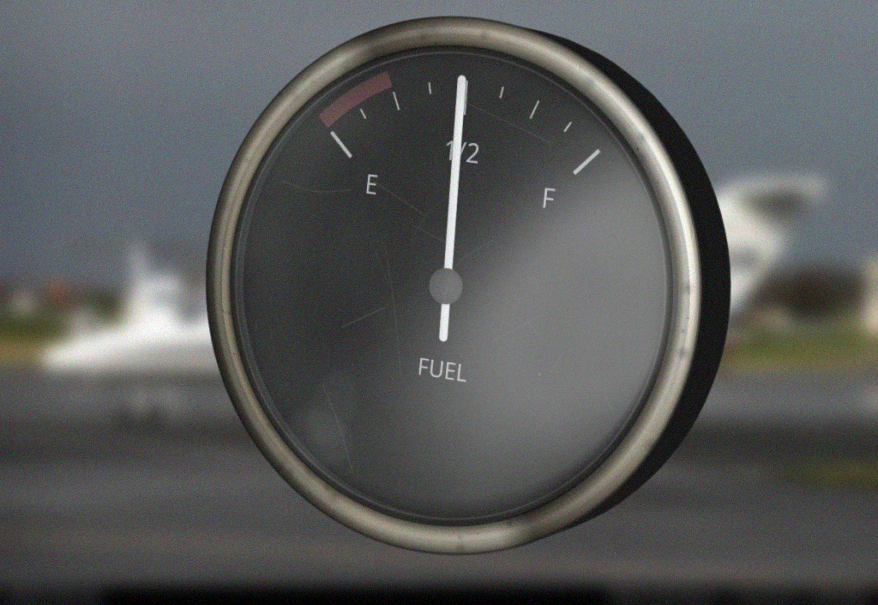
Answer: {"value": 0.5}
